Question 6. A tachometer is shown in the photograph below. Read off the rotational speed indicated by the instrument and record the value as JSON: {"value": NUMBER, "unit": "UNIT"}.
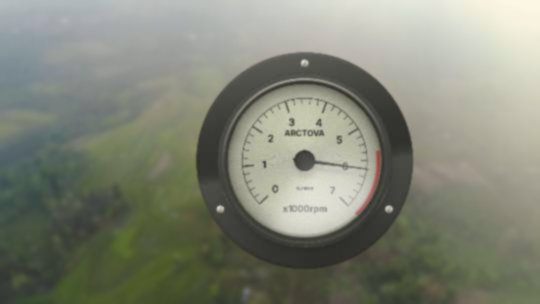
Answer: {"value": 6000, "unit": "rpm"}
